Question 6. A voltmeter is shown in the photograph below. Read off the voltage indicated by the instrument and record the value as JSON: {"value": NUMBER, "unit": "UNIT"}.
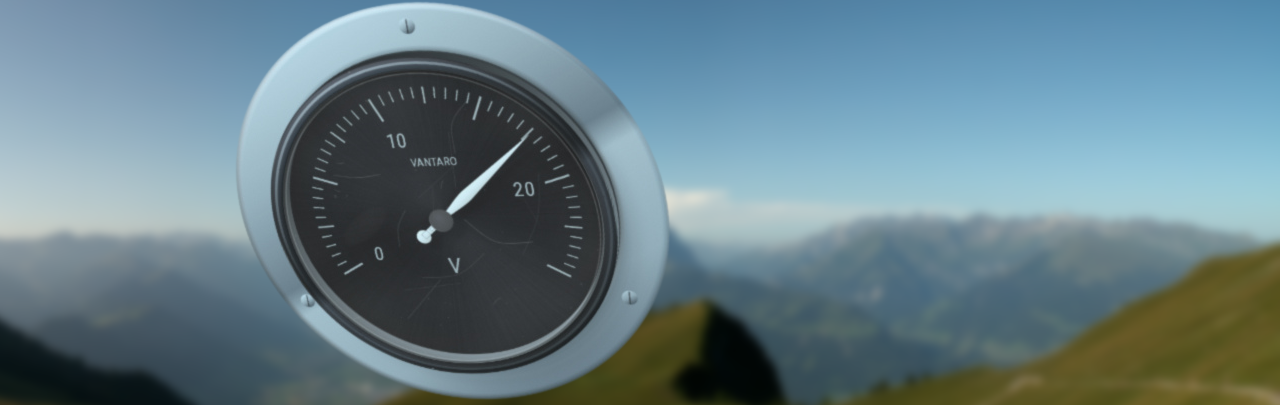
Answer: {"value": 17.5, "unit": "V"}
